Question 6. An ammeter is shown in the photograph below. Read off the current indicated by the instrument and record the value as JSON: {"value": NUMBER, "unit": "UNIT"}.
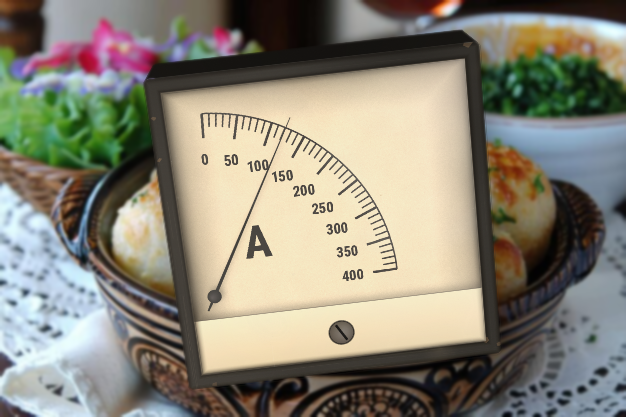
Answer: {"value": 120, "unit": "A"}
